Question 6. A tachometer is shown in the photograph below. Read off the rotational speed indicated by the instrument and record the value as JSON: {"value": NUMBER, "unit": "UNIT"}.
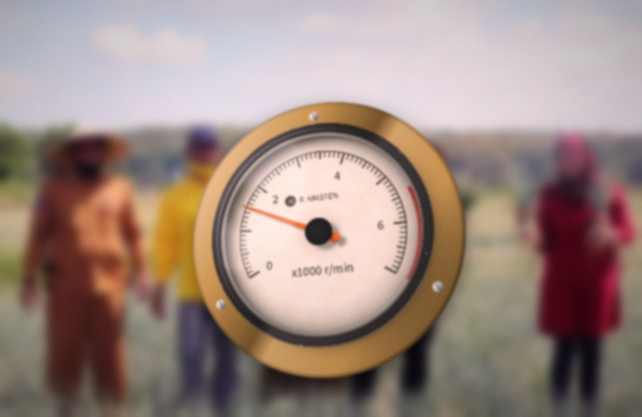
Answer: {"value": 1500, "unit": "rpm"}
